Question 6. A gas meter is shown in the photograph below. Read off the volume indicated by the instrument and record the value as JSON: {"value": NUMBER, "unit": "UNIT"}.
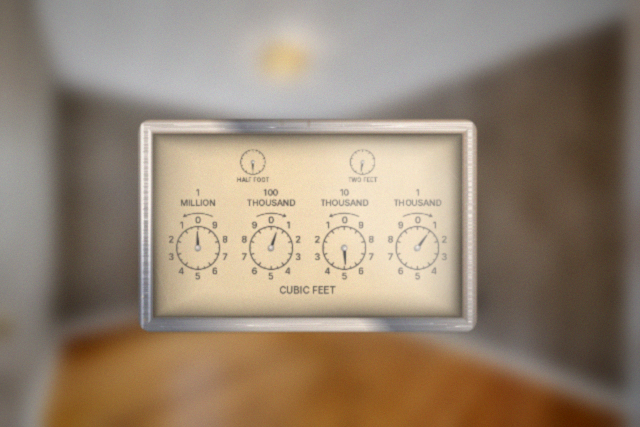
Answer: {"value": 5100, "unit": "ft³"}
